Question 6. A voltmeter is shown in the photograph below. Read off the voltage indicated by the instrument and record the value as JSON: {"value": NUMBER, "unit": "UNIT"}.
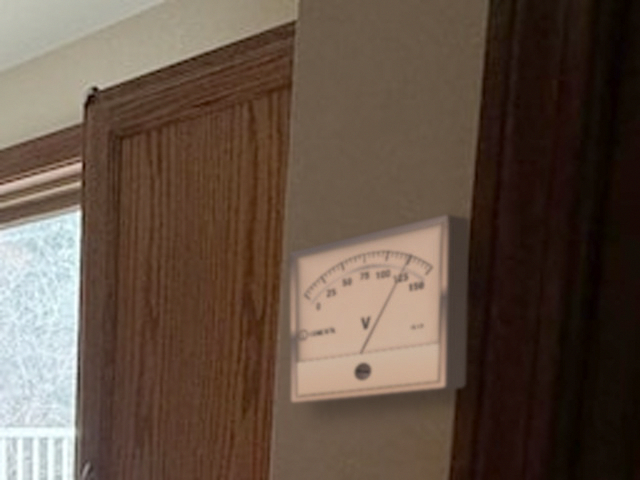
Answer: {"value": 125, "unit": "V"}
